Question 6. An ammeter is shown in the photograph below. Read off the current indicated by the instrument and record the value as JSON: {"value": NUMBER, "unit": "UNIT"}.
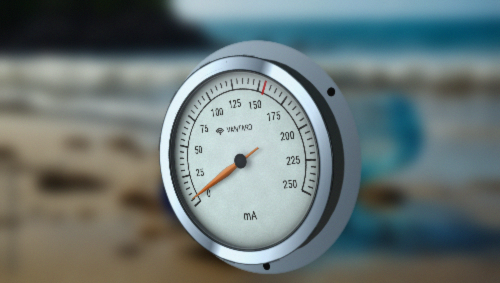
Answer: {"value": 5, "unit": "mA"}
